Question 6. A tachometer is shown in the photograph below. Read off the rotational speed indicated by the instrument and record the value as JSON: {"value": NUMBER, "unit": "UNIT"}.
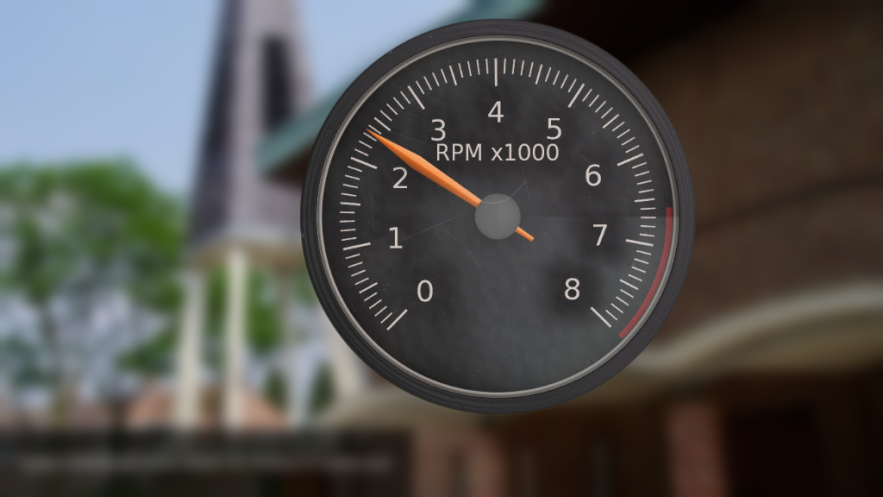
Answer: {"value": 2350, "unit": "rpm"}
